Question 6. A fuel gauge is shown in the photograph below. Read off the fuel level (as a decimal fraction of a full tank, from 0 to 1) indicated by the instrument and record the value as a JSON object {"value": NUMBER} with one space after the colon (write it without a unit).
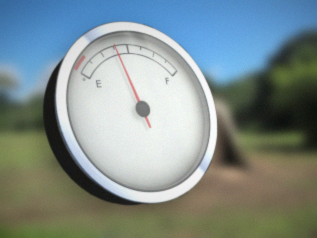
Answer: {"value": 0.375}
